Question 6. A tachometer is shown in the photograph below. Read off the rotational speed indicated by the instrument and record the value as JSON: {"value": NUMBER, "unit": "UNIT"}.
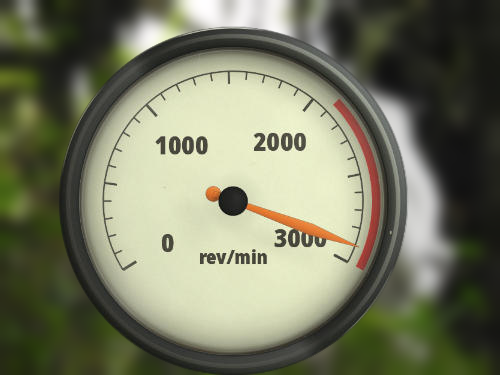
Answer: {"value": 2900, "unit": "rpm"}
